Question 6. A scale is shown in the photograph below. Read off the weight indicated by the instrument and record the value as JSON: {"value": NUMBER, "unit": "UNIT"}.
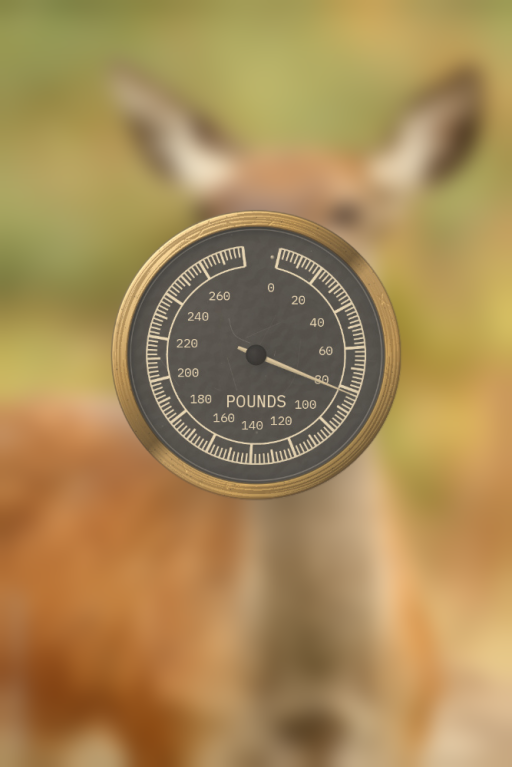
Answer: {"value": 82, "unit": "lb"}
